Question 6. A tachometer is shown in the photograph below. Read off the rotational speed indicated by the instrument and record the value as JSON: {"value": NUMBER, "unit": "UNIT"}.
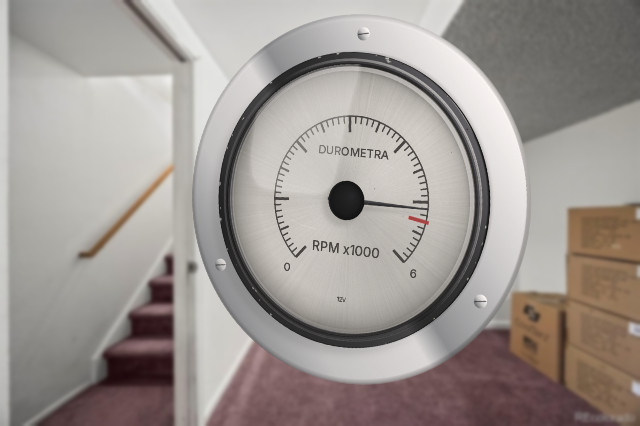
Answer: {"value": 5100, "unit": "rpm"}
